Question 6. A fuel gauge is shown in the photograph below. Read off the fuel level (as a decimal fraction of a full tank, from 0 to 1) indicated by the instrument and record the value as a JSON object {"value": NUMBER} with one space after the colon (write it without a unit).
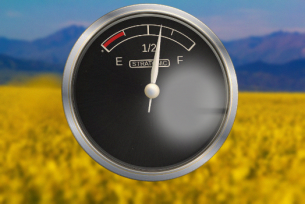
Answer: {"value": 0.625}
